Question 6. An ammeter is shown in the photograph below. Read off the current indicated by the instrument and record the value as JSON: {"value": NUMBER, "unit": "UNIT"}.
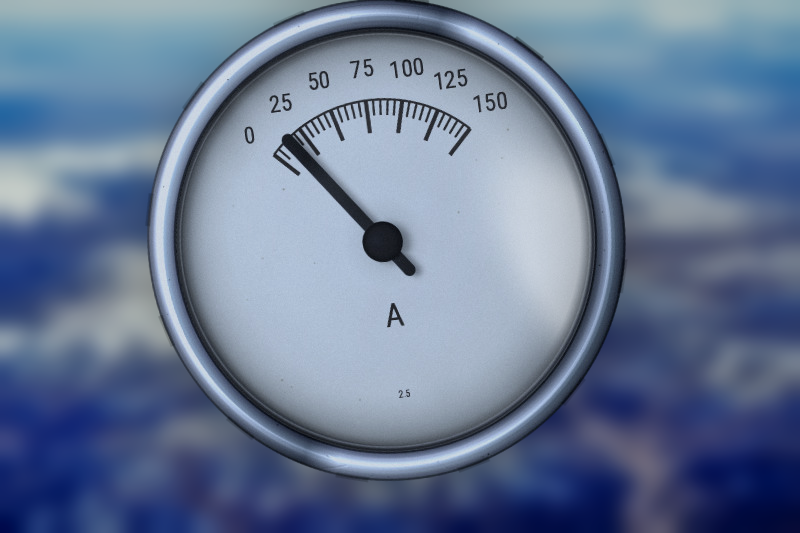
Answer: {"value": 15, "unit": "A"}
